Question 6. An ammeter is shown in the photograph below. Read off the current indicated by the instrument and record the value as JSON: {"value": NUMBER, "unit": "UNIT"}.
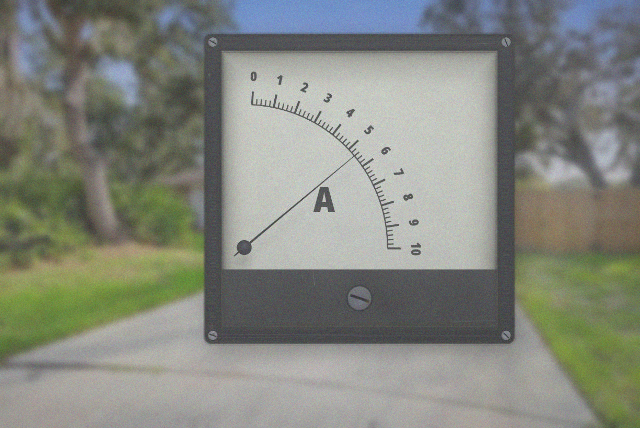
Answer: {"value": 5.4, "unit": "A"}
